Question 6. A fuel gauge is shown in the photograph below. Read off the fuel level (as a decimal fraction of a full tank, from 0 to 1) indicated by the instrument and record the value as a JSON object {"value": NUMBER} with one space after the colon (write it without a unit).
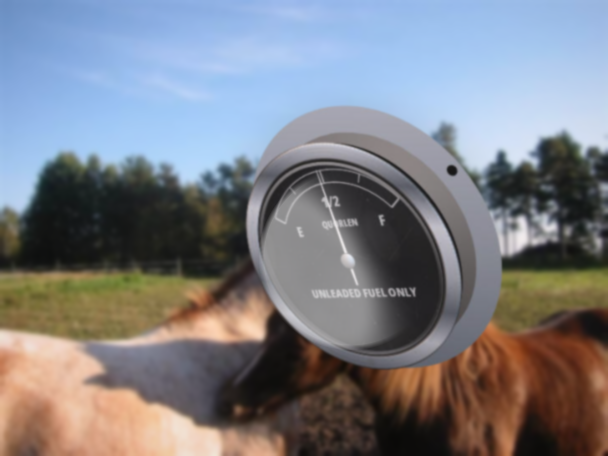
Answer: {"value": 0.5}
